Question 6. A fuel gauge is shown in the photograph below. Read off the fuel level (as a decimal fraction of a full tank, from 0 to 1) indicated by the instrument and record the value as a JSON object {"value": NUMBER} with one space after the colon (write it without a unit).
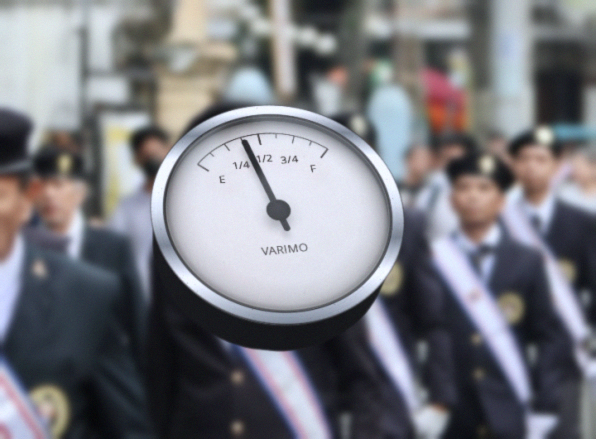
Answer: {"value": 0.375}
